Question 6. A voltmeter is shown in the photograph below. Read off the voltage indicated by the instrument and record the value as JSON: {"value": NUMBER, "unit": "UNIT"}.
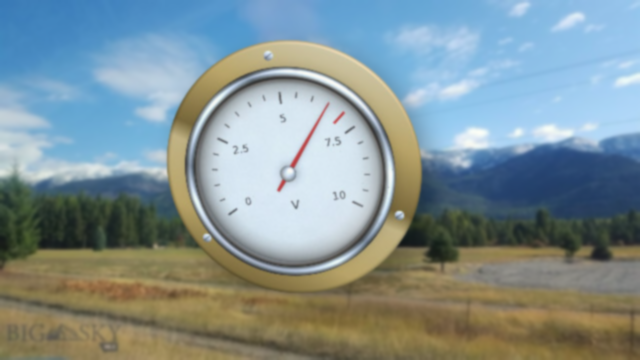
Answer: {"value": 6.5, "unit": "V"}
